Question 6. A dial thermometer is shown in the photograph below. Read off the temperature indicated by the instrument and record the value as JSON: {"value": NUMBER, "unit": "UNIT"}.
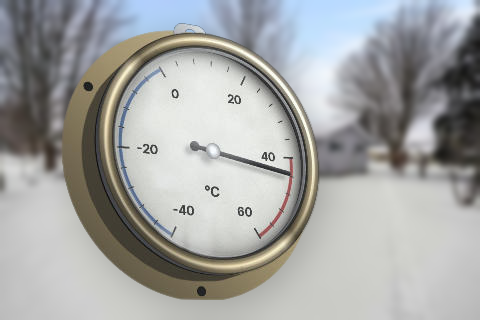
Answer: {"value": 44, "unit": "°C"}
